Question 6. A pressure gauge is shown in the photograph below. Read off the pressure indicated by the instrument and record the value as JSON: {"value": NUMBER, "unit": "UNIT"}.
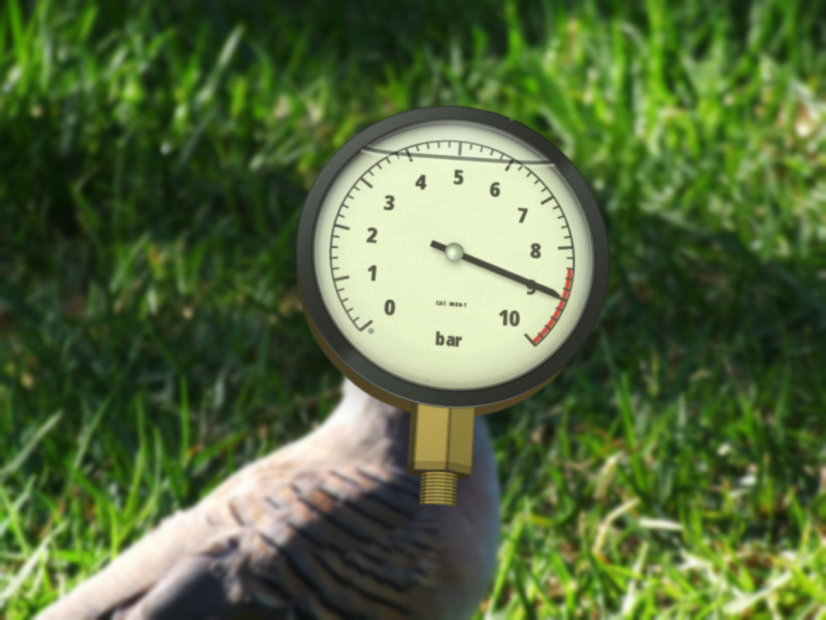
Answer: {"value": 9, "unit": "bar"}
